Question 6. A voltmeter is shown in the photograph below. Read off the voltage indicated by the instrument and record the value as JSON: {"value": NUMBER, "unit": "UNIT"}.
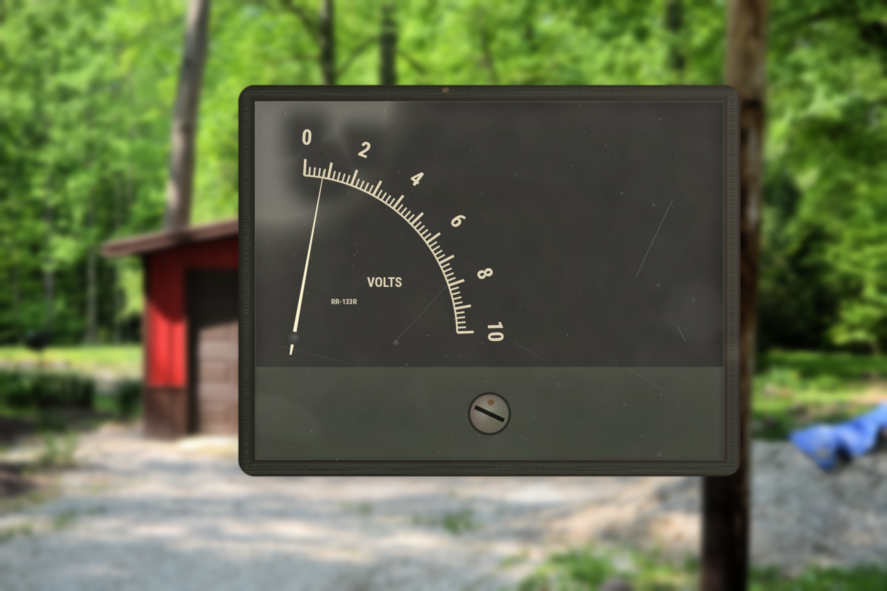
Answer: {"value": 0.8, "unit": "V"}
